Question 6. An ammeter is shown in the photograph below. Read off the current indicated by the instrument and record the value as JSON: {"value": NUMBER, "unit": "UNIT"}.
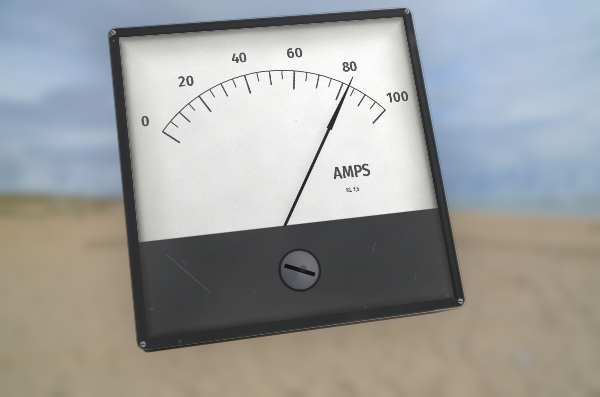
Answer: {"value": 82.5, "unit": "A"}
